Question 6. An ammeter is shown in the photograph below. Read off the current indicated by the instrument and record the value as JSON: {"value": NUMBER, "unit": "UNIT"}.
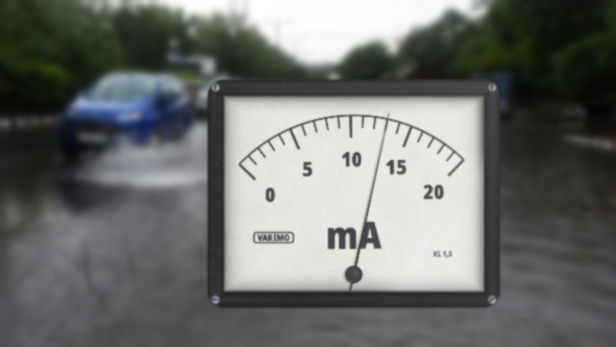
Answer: {"value": 13, "unit": "mA"}
